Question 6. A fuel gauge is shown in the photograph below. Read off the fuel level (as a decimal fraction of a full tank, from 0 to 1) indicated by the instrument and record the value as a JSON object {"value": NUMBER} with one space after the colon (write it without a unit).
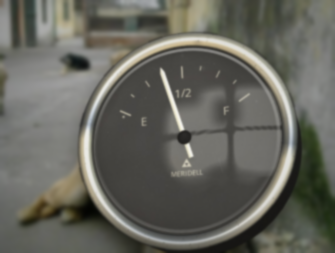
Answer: {"value": 0.375}
